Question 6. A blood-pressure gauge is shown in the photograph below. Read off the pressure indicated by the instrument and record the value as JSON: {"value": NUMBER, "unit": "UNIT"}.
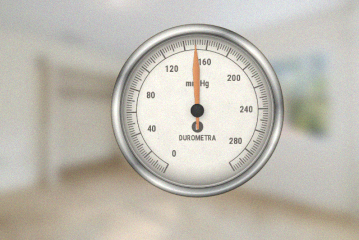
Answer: {"value": 150, "unit": "mmHg"}
